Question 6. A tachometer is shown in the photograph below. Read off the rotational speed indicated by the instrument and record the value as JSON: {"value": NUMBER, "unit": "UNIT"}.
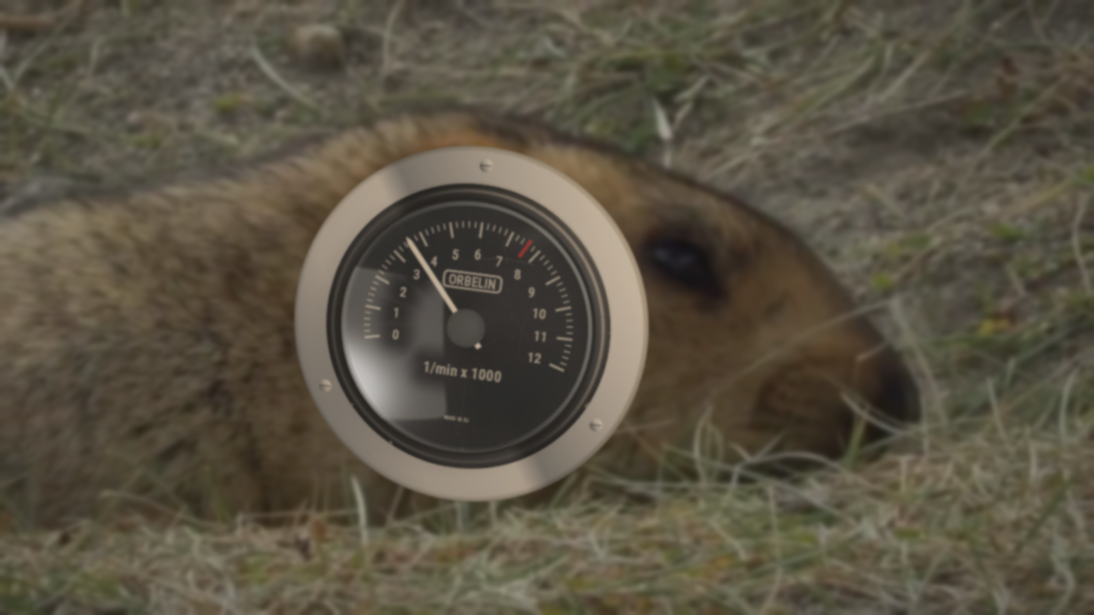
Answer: {"value": 3600, "unit": "rpm"}
